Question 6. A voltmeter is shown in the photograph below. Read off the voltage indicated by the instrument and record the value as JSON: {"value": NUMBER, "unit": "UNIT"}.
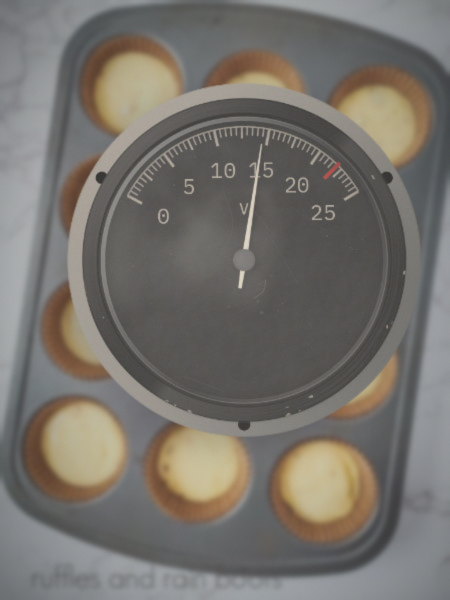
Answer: {"value": 14.5, "unit": "V"}
